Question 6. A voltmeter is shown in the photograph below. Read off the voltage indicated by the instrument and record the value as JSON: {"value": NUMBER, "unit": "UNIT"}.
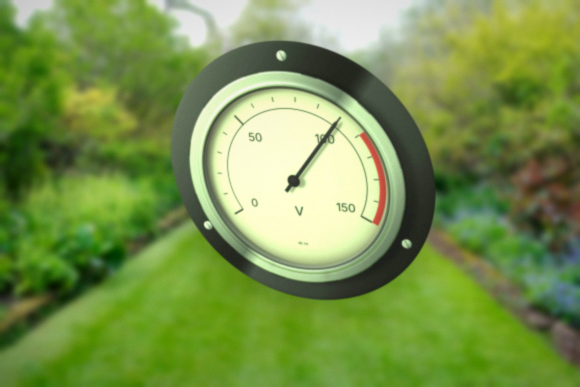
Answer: {"value": 100, "unit": "V"}
